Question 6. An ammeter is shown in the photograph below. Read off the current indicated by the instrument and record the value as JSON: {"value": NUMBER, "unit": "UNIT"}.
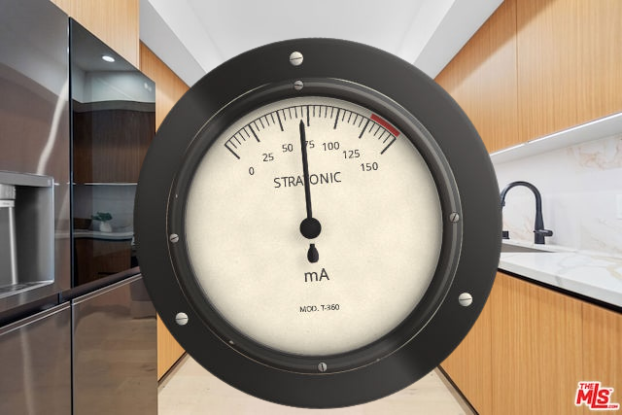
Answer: {"value": 70, "unit": "mA"}
